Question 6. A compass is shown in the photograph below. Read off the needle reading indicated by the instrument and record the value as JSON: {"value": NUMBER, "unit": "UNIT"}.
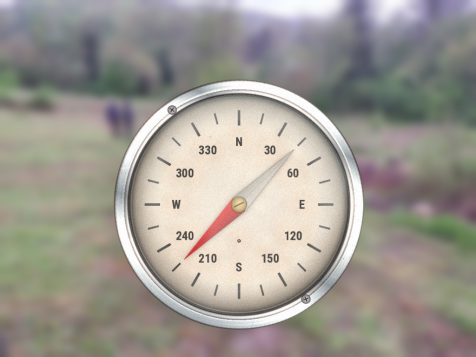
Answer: {"value": 225, "unit": "°"}
